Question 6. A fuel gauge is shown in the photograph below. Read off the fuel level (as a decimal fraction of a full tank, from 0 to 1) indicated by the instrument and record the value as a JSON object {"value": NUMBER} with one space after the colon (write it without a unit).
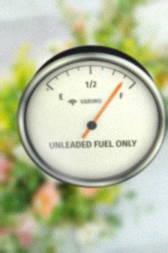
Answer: {"value": 0.875}
